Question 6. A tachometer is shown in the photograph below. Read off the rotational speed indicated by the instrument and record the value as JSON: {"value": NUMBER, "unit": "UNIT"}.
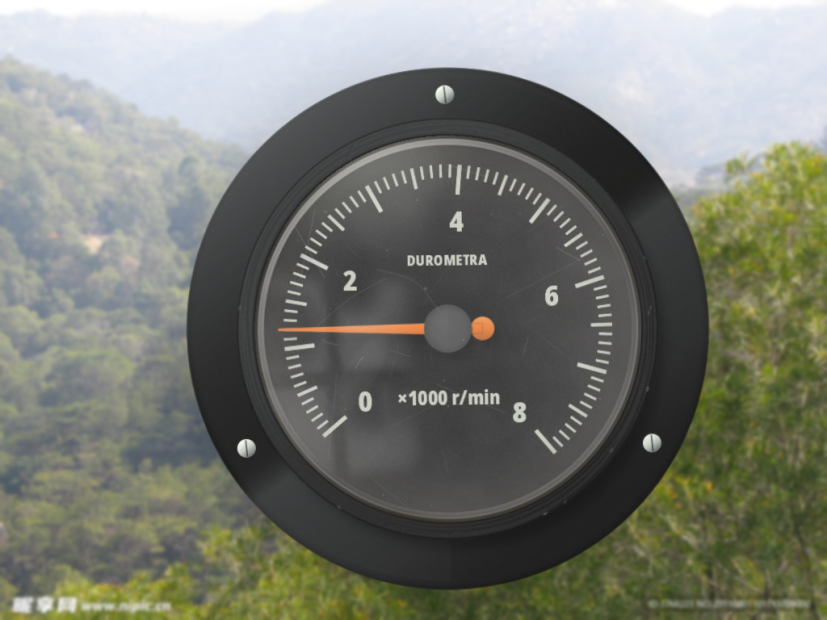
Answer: {"value": 1200, "unit": "rpm"}
